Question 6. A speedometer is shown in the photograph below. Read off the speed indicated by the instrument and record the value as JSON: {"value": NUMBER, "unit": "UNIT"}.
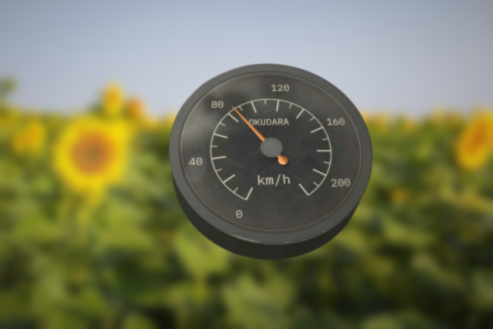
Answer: {"value": 85, "unit": "km/h"}
